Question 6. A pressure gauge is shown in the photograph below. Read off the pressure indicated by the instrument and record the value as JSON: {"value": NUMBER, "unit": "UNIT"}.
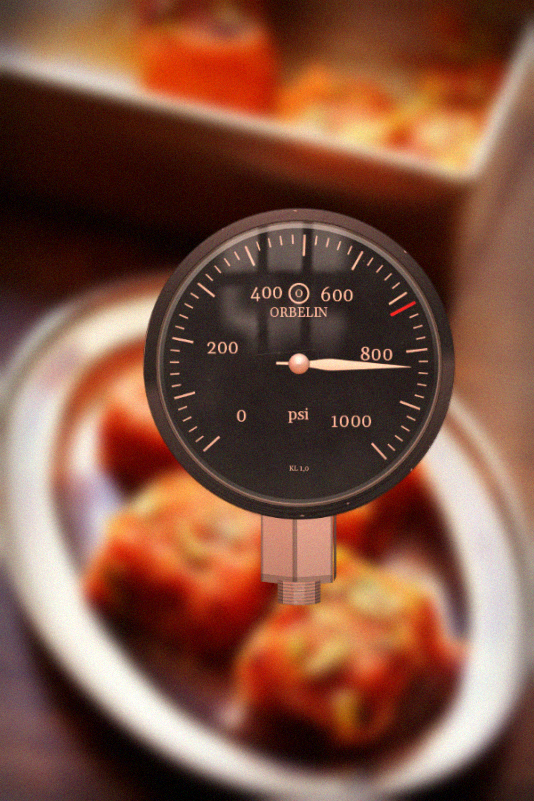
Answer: {"value": 830, "unit": "psi"}
